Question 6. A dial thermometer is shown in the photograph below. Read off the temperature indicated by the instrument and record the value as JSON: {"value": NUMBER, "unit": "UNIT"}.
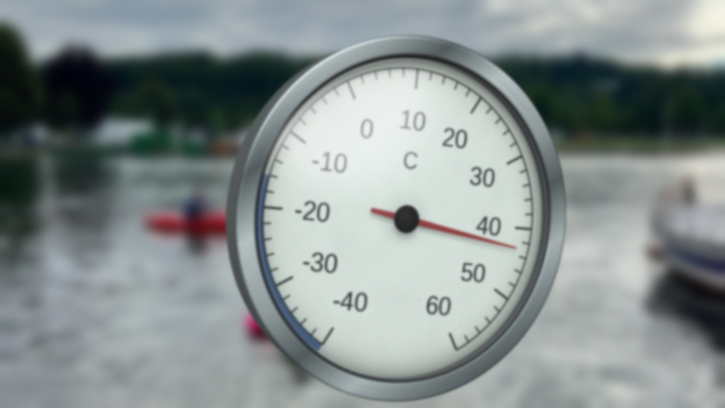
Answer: {"value": 43, "unit": "°C"}
